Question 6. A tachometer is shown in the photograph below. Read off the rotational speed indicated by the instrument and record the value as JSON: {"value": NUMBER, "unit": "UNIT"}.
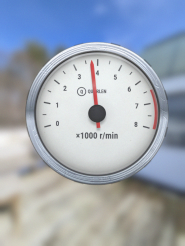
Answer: {"value": 3750, "unit": "rpm"}
